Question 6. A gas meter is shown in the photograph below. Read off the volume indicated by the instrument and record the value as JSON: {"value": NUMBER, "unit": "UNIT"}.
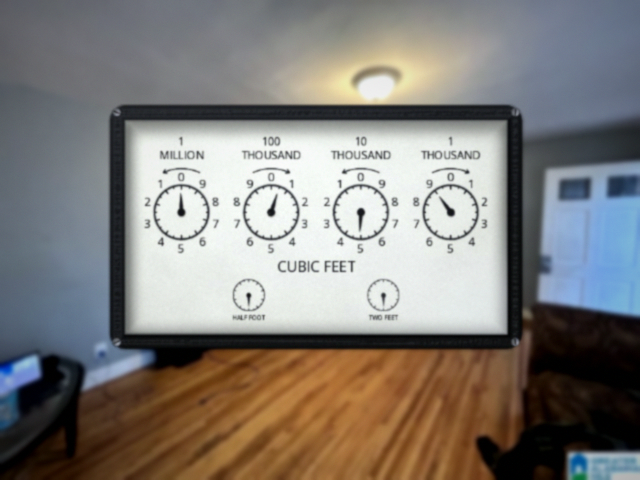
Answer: {"value": 4900, "unit": "ft³"}
